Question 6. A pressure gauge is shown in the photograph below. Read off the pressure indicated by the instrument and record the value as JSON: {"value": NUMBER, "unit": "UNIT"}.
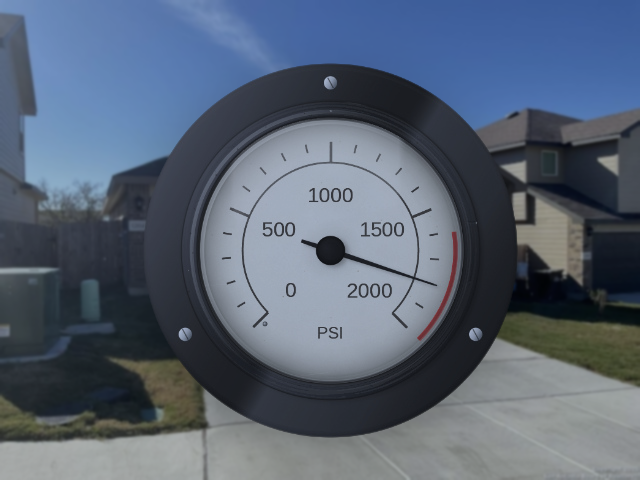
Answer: {"value": 1800, "unit": "psi"}
